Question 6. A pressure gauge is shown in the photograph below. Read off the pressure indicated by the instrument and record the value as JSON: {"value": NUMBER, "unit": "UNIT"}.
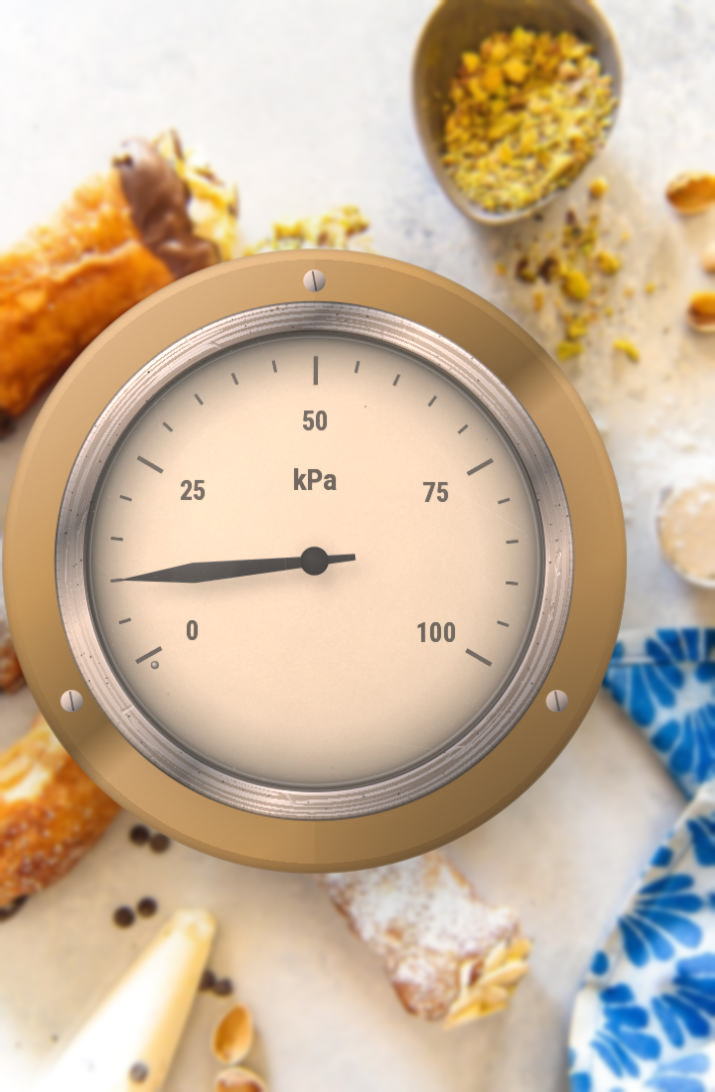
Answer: {"value": 10, "unit": "kPa"}
